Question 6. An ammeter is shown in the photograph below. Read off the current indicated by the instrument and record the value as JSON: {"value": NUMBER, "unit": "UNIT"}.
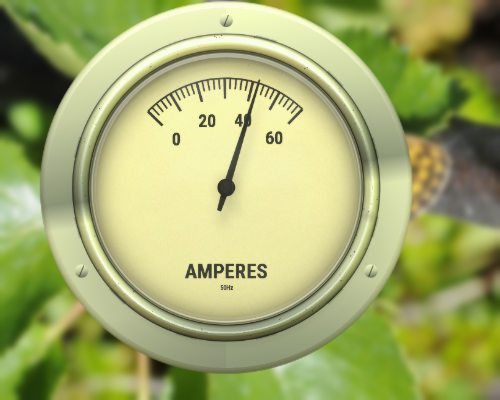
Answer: {"value": 42, "unit": "A"}
